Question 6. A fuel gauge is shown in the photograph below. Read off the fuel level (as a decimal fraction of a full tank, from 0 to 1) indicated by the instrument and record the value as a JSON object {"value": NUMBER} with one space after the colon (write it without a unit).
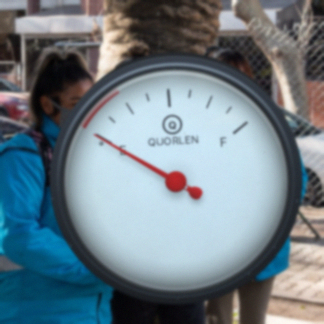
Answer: {"value": 0}
